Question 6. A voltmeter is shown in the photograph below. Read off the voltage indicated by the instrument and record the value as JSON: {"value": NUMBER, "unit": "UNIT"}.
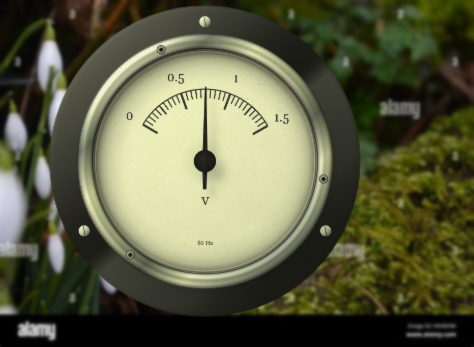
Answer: {"value": 0.75, "unit": "V"}
